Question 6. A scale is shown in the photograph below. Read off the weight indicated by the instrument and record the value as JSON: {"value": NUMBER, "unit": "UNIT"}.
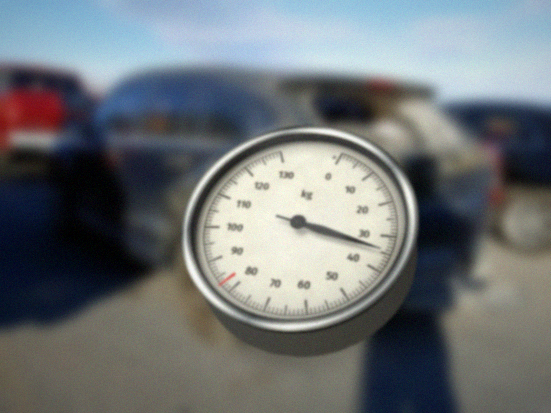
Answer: {"value": 35, "unit": "kg"}
